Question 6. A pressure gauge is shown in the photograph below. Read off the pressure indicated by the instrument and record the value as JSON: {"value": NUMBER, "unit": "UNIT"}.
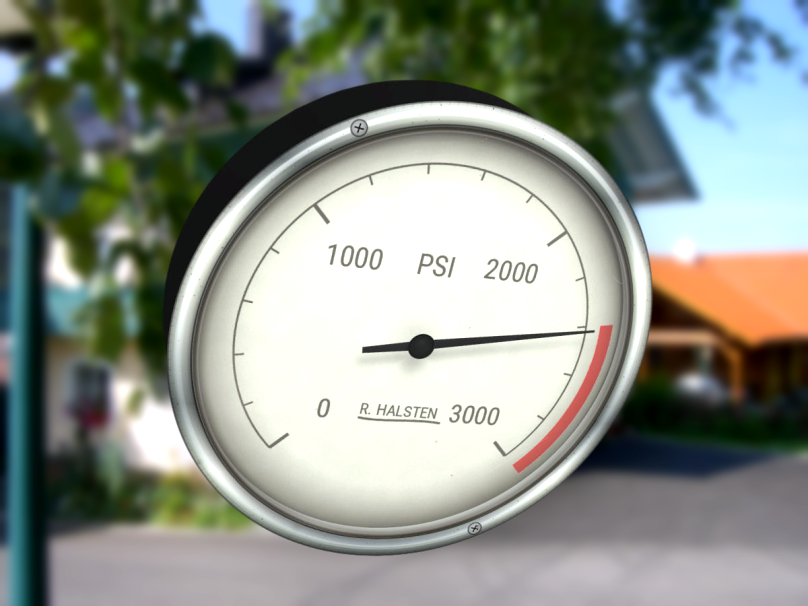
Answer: {"value": 2400, "unit": "psi"}
